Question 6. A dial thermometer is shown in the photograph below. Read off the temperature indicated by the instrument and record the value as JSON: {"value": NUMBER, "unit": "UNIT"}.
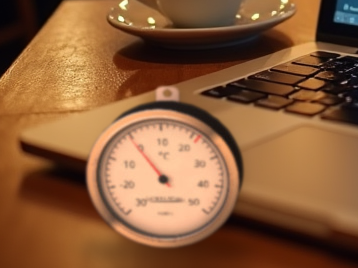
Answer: {"value": 0, "unit": "°C"}
